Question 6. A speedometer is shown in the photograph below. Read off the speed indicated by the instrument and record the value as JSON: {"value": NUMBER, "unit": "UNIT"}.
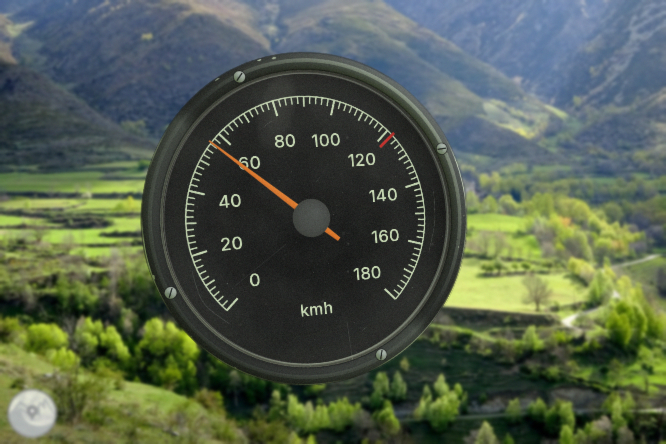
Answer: {"value": 56, "unit": "km/h"}
